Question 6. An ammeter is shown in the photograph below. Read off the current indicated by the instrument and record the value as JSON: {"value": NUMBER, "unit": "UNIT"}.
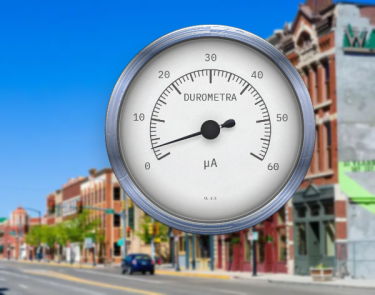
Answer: {"value": 3, "unit": "µA"}
